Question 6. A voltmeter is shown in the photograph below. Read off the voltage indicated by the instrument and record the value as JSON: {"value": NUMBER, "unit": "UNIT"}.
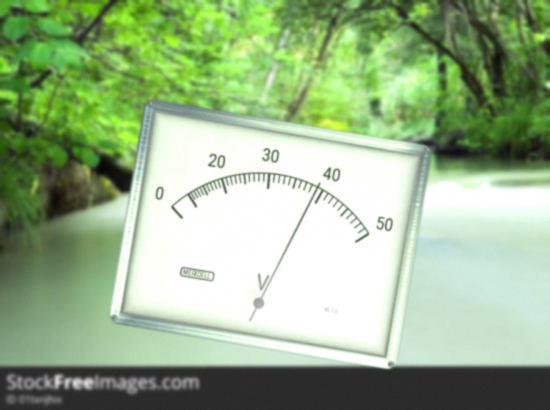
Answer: {"value": 39, "unit": "V"}
